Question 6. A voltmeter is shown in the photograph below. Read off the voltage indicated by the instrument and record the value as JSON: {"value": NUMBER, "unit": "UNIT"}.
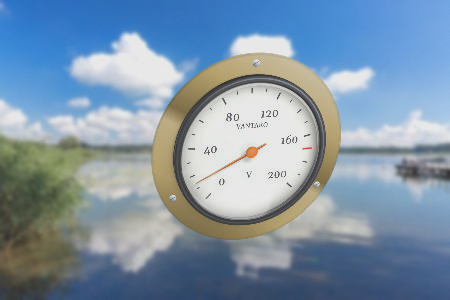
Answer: {"value": 15, "unit": "V"}
